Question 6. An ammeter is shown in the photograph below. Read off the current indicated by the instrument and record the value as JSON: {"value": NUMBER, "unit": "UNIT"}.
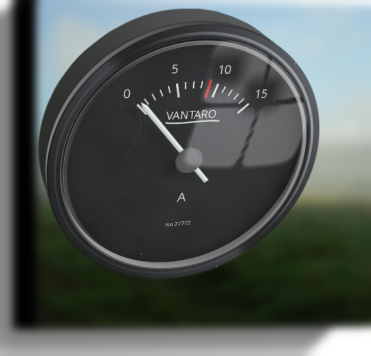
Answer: {"value": 0.5, "unit": "A"}
